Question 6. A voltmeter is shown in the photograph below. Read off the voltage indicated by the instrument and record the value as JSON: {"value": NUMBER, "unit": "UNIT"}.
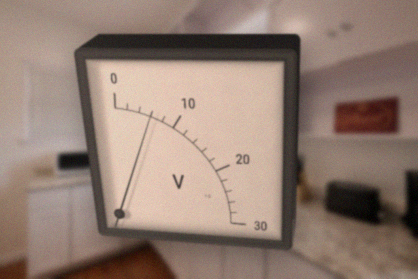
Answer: {"value": 6, "unit": "V"}
